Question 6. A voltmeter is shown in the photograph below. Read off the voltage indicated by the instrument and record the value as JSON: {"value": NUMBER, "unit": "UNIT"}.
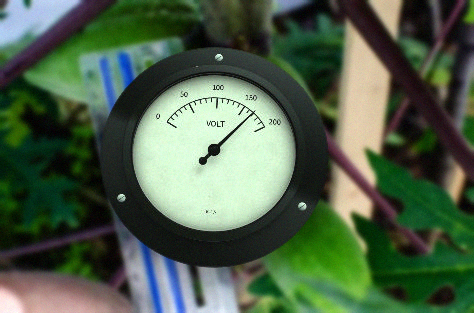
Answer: {"value": 170, "unit": "V"}
